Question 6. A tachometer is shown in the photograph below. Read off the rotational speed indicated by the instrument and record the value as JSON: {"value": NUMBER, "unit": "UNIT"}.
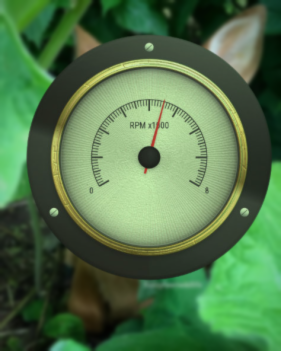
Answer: {"value": 4500, "unit": "rpm"}
